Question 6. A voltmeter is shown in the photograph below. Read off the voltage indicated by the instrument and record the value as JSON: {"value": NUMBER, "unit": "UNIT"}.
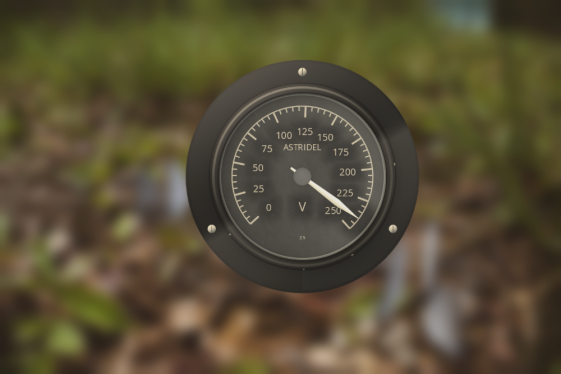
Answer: {"value": 240, "unit": "V"}
